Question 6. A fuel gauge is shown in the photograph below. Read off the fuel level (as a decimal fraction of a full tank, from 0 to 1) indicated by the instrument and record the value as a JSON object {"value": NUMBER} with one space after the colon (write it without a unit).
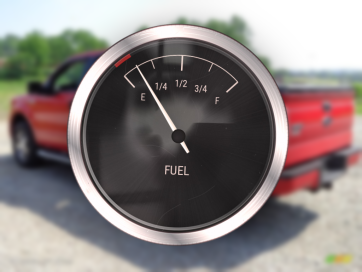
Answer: {"value": 0.125}
